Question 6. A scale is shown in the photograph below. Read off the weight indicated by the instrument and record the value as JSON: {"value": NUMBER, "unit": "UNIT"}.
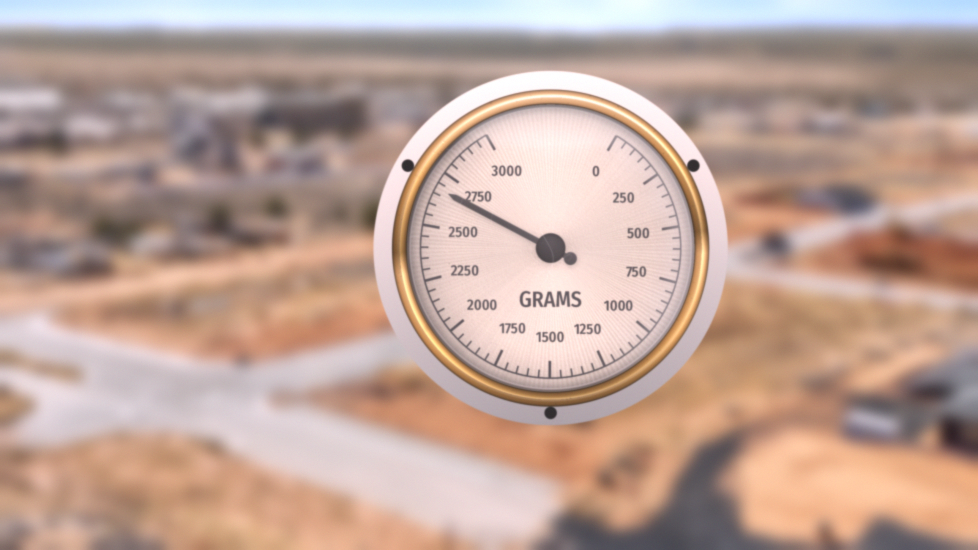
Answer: {"value": 2675, "unit": "g"}
